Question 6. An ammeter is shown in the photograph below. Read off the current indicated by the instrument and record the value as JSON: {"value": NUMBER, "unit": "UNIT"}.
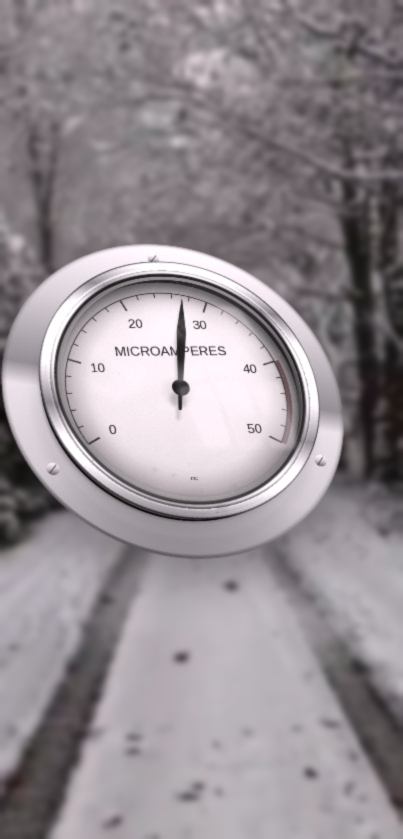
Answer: {"value": 27, "unit": "µA"}
